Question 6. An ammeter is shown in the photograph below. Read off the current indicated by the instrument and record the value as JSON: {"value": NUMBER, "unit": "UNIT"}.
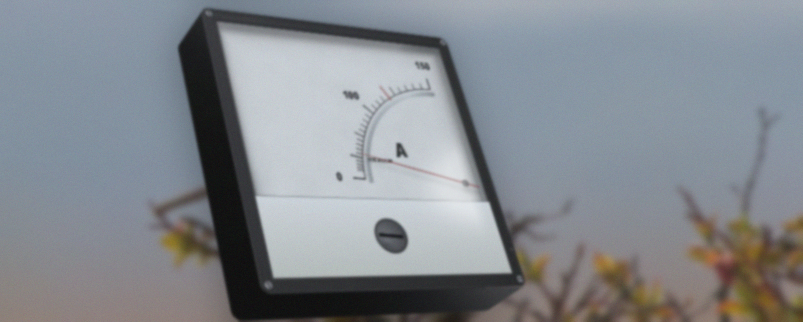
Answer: {"value": 50, "unit": "A"}
